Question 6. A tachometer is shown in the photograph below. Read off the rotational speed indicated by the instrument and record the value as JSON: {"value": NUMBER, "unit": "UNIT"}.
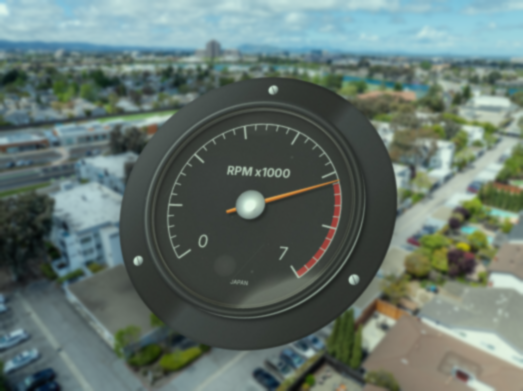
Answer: {"value": 5200, "unit": "rpm"}
